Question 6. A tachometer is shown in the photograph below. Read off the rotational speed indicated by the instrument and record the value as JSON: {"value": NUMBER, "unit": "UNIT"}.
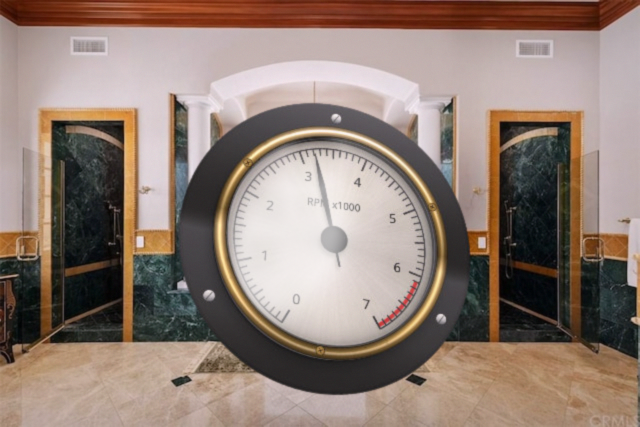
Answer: {"value": 3200, "unit": "rpm"}
